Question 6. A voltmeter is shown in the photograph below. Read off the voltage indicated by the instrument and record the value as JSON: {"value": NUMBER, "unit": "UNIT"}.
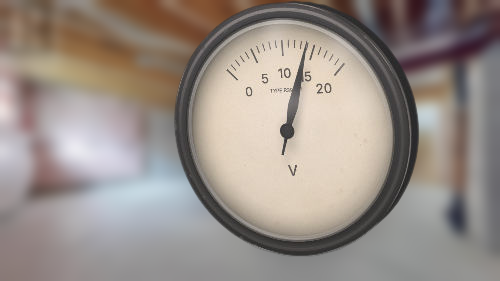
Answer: {"value": 14, "unit": "V"}
